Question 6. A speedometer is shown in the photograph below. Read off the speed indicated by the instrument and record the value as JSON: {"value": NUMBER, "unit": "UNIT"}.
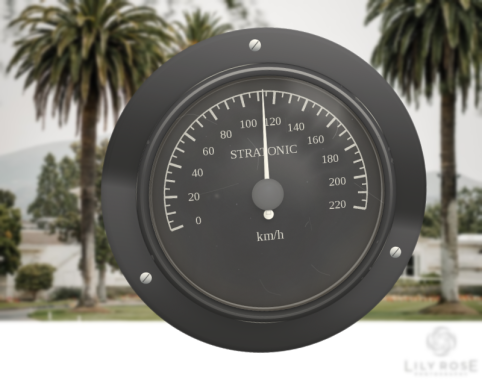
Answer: {"value": 112.5, "unit": "km/h"}
